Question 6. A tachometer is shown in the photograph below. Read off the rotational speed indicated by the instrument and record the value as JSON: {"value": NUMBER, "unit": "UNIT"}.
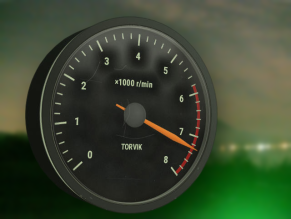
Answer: {"value": 7300, "unit": "rpm"}
